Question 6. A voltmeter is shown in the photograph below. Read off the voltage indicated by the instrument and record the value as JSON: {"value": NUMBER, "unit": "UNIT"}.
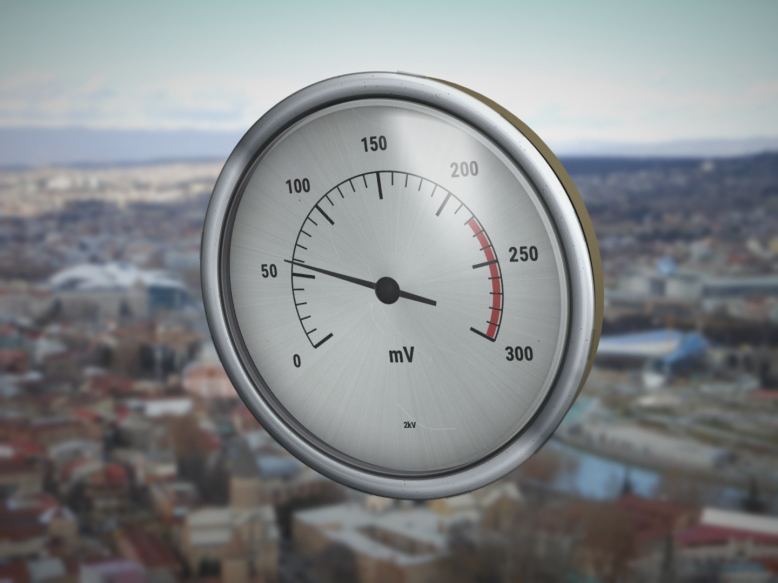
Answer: {"value": 60, "unit": "mV"}
